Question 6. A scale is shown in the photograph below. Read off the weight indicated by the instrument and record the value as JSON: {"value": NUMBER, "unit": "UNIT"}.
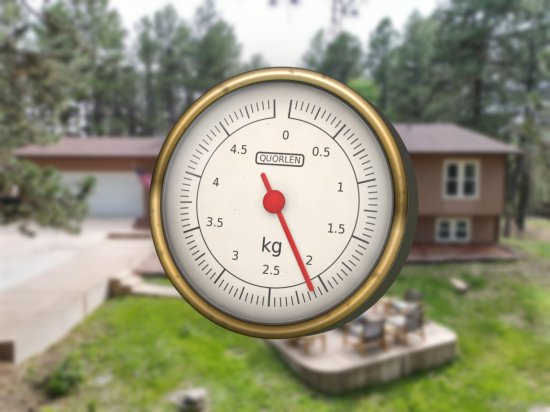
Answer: {"value": 2.1, "unit": "kg"}
